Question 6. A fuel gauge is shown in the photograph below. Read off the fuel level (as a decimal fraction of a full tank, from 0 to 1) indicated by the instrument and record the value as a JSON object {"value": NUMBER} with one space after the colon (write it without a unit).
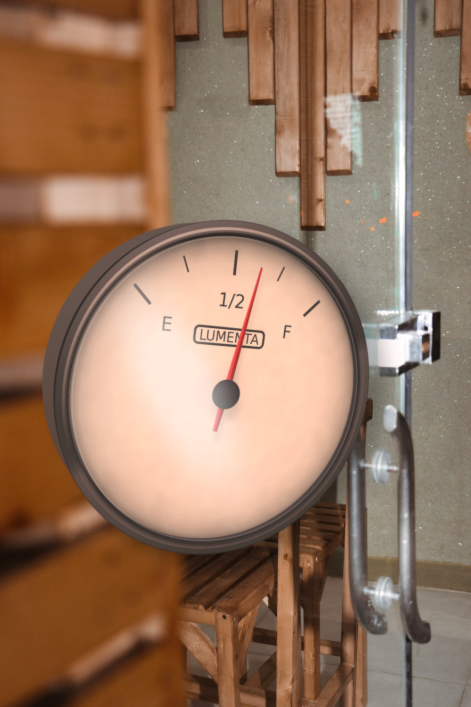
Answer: {"value": 0.625}
